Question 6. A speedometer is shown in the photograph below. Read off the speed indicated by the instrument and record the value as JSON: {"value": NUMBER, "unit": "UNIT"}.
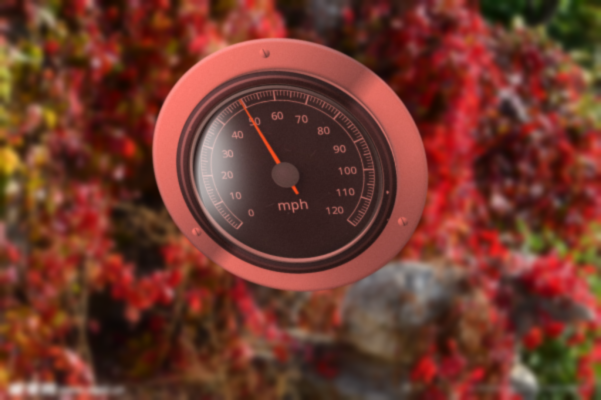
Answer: {"value": 50, "unit": "mph"}
